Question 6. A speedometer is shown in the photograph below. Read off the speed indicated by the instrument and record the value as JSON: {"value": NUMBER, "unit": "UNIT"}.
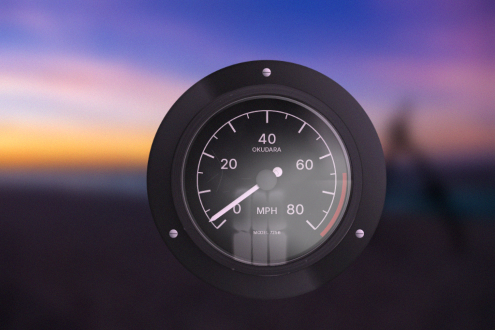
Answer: {"value": 2.5, "unit": "mph"}
